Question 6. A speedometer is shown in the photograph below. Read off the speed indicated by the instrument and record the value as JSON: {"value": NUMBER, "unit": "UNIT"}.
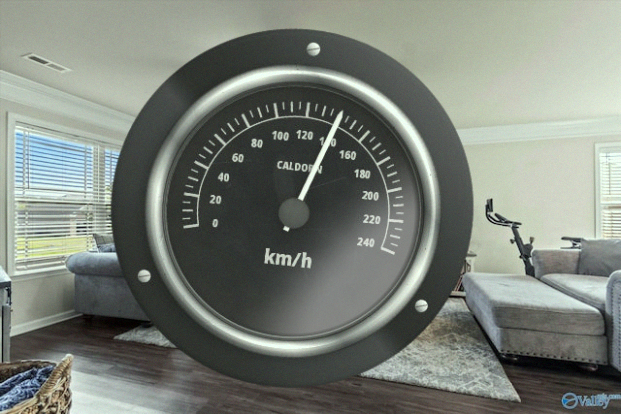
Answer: {"value": 140, "unit": "km/h"}
